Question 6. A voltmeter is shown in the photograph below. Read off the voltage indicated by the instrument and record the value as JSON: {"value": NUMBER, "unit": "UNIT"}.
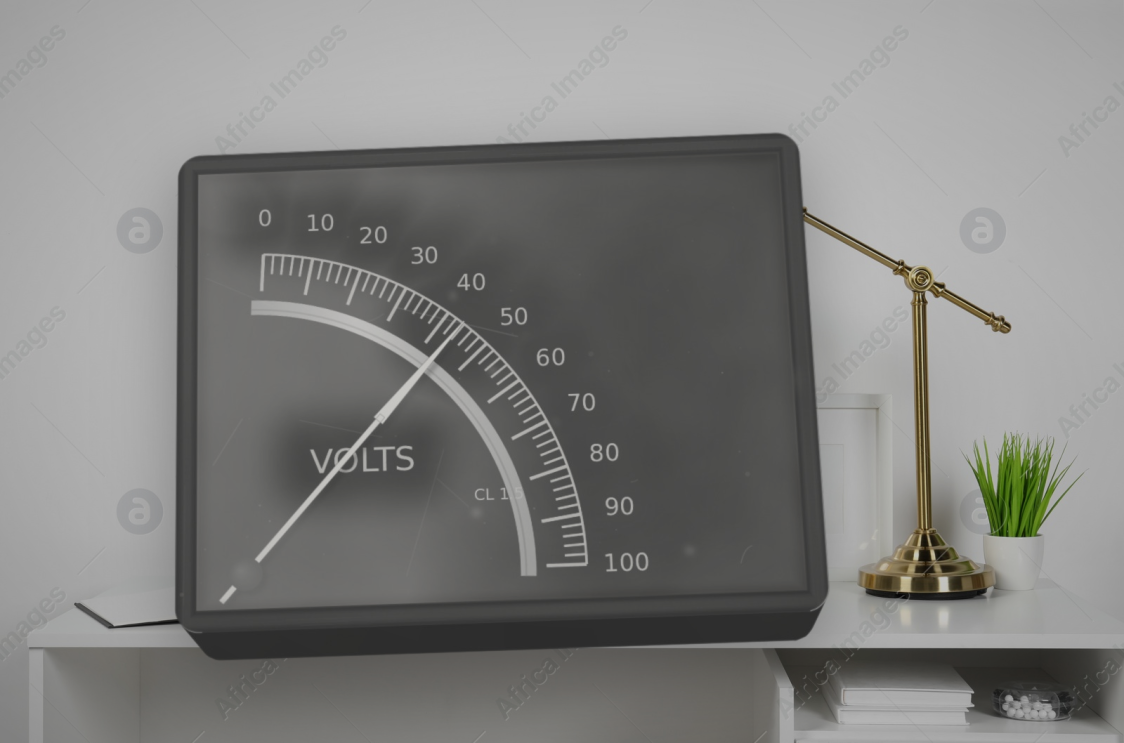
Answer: {"value": 44, "unit": "V"}
